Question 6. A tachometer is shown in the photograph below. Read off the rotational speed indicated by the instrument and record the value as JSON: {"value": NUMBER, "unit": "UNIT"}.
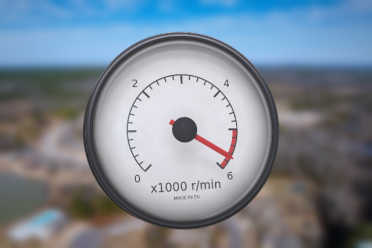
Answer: {"value": 5700, "unit": "rpm"}
